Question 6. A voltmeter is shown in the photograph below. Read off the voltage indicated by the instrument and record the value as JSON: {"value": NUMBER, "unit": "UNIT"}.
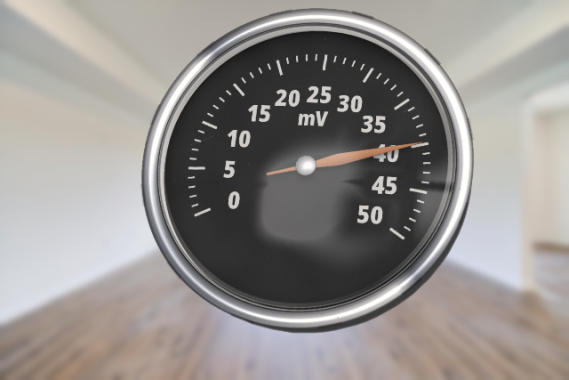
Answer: {"value": 40, "unit": "mV"}
